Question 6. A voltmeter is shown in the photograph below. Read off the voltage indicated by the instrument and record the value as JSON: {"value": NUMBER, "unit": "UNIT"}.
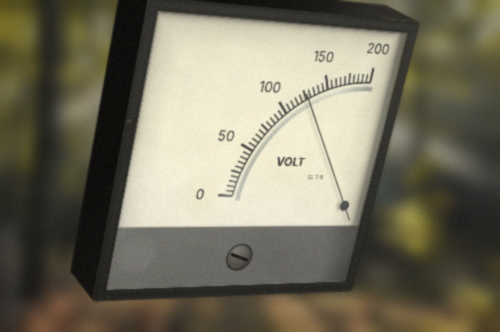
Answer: {"value": 125, "unit": "V"}
